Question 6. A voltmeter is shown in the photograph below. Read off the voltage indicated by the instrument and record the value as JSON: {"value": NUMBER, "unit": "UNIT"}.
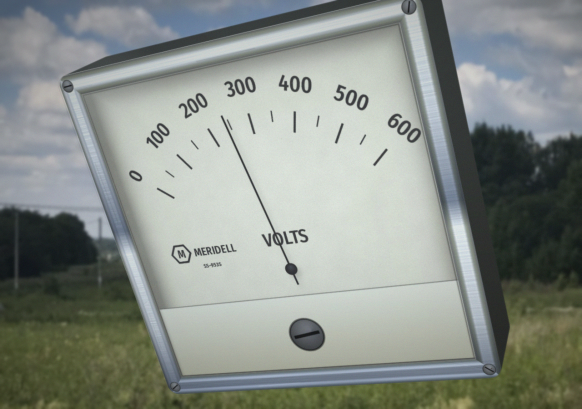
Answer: {"value": 250, "unit": "V"}
